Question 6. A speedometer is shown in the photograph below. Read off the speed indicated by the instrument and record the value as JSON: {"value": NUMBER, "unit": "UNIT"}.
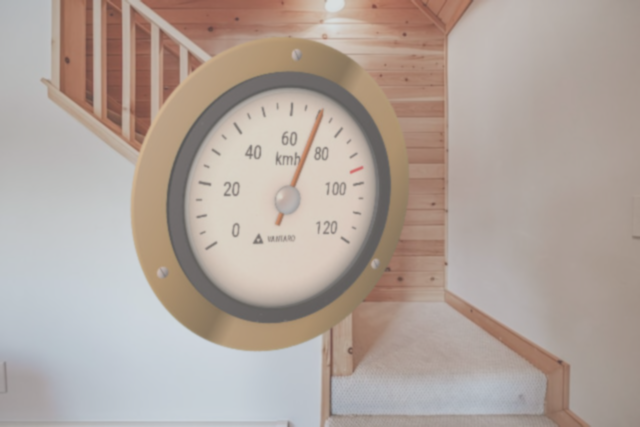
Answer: {"value": 70, "unit": "km/h"}
